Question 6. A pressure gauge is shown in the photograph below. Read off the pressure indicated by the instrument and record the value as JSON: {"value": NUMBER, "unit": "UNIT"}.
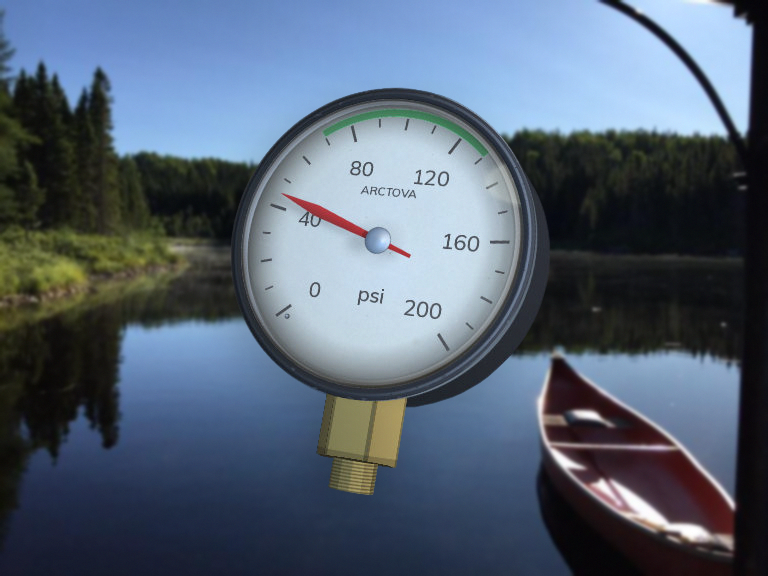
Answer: {"value": 45, "unit": "psi"}
